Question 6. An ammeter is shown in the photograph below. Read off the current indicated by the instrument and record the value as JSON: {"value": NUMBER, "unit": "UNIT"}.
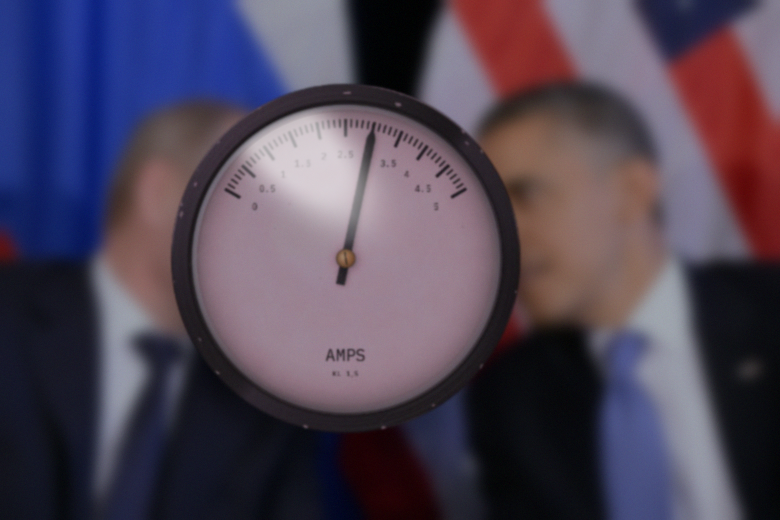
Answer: {"value": 3, "unit": "A"}
